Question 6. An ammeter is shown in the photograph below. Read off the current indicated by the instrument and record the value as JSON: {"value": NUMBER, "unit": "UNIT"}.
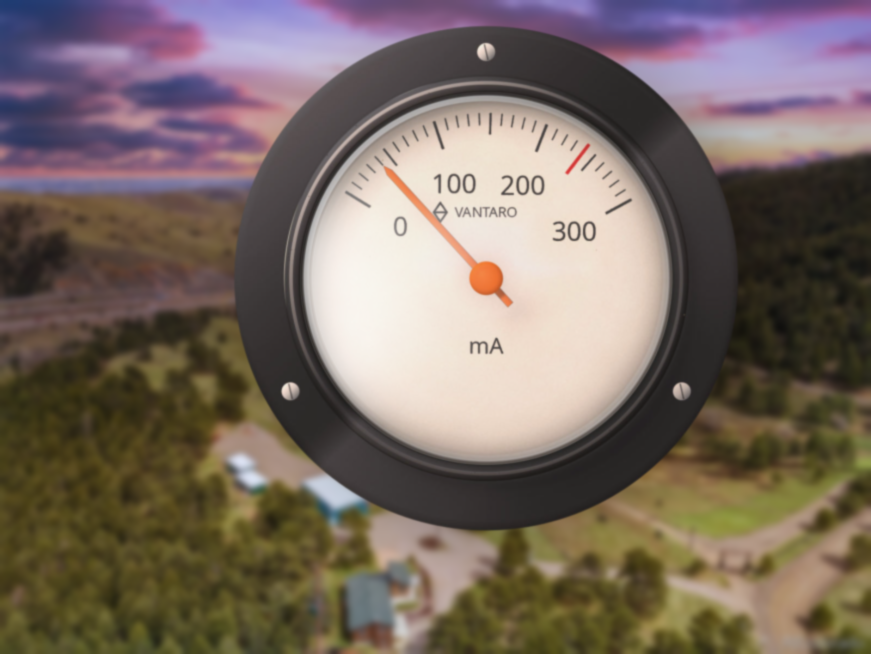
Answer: {"value": 40, "unit": "mA"}
